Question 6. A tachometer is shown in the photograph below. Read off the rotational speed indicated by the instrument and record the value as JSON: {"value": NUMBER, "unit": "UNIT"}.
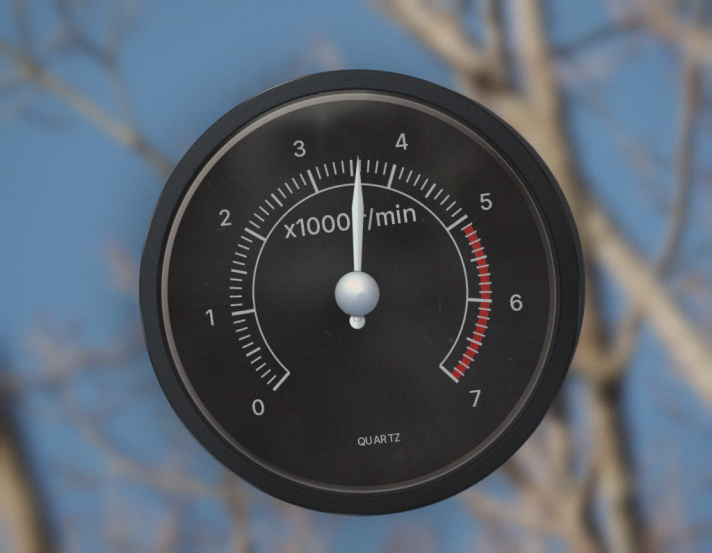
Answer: {"value": 3600, "unit": "rpm"}
